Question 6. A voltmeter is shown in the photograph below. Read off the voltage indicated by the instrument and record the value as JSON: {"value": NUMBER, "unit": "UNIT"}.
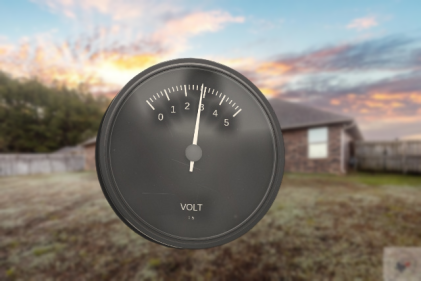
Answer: {"value": 2.8, "unit": "V"}
